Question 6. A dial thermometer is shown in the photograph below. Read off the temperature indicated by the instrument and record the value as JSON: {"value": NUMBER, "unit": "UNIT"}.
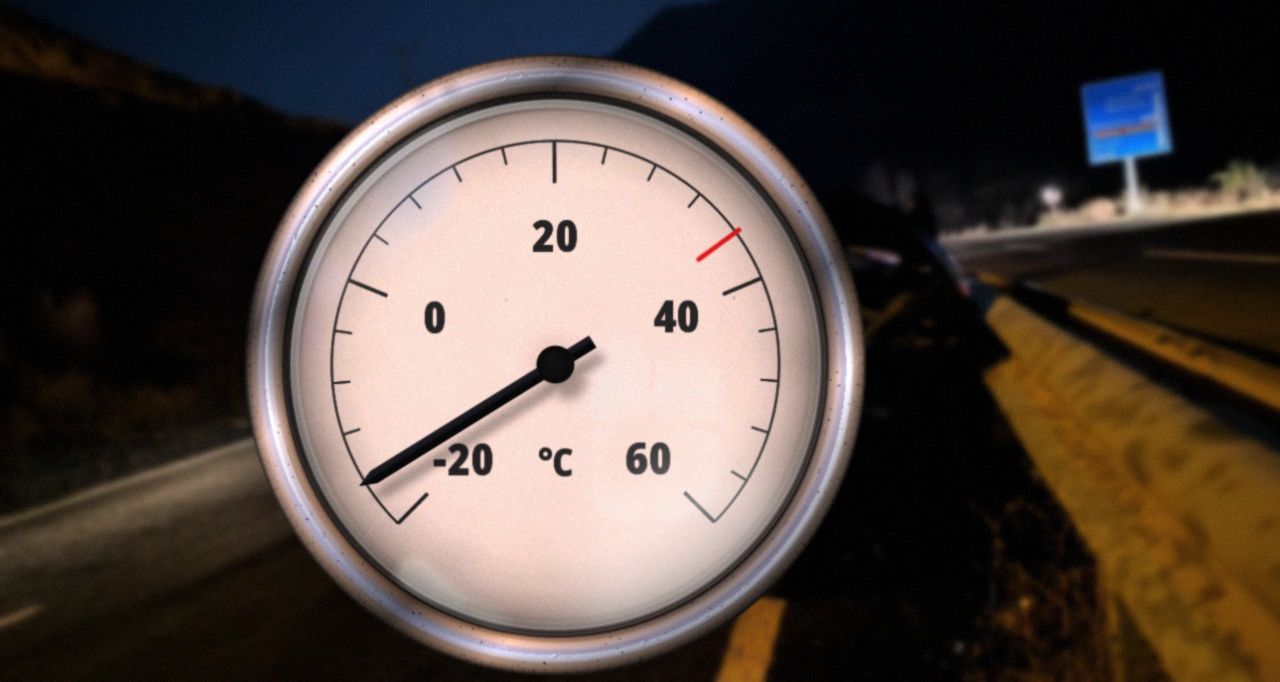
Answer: {"value": -16, "unit": "°C"}
